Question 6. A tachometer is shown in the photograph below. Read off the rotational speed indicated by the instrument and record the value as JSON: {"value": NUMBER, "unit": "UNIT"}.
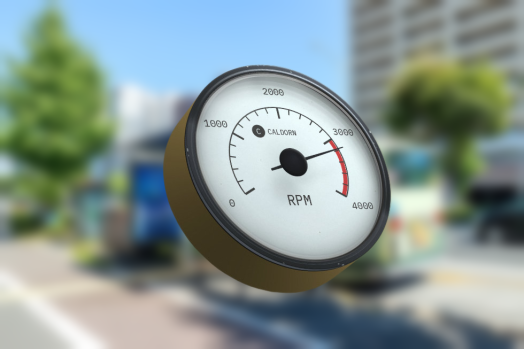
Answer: {"value": 3200, "unit": "rpm"}
